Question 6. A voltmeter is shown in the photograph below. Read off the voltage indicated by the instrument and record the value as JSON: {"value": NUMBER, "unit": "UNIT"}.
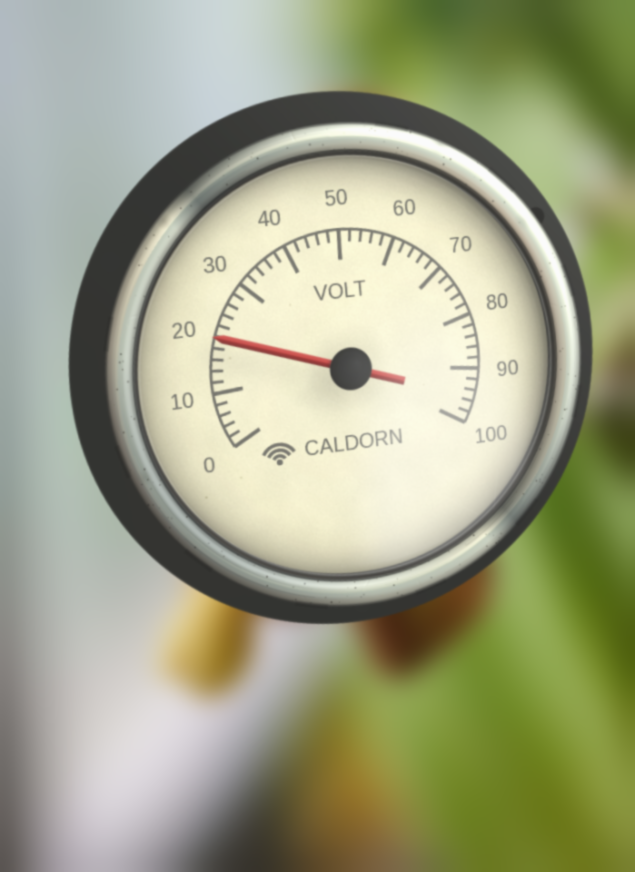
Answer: {"value": 20, "unit": "V"}
